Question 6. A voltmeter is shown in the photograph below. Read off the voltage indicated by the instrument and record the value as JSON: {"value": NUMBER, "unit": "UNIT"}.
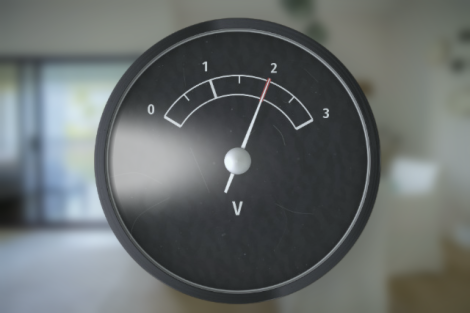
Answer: {"value": 2, "unit": "V"}
